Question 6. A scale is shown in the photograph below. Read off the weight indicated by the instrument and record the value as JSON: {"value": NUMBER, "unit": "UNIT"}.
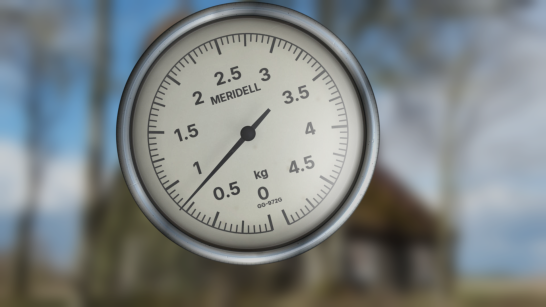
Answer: {"value": 0.8, "unit": "kg"}
